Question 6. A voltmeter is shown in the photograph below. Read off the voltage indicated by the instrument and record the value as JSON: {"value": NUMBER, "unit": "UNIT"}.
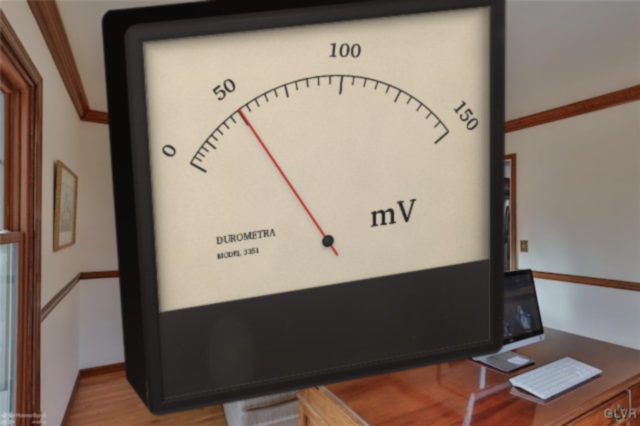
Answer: {"value": 50, "unit": "mV"}
